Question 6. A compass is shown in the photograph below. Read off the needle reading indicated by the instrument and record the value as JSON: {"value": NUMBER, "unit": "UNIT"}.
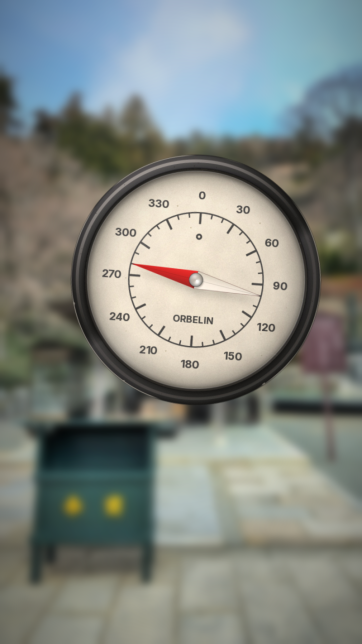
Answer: {"value": 280, "unit": "°"}
